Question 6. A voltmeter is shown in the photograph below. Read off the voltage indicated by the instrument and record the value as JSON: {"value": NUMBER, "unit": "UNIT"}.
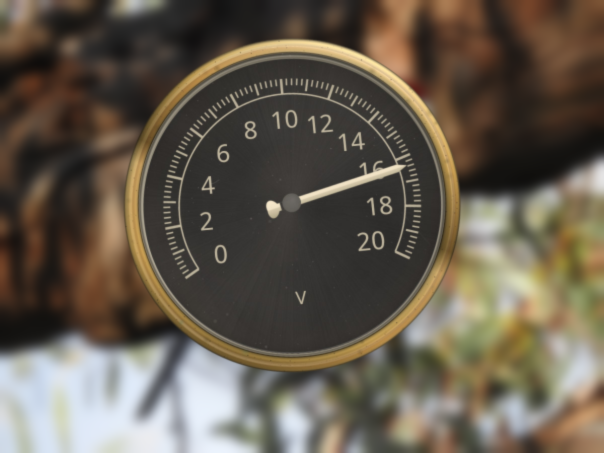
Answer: {"value": 16.4, "unit": "V"}
